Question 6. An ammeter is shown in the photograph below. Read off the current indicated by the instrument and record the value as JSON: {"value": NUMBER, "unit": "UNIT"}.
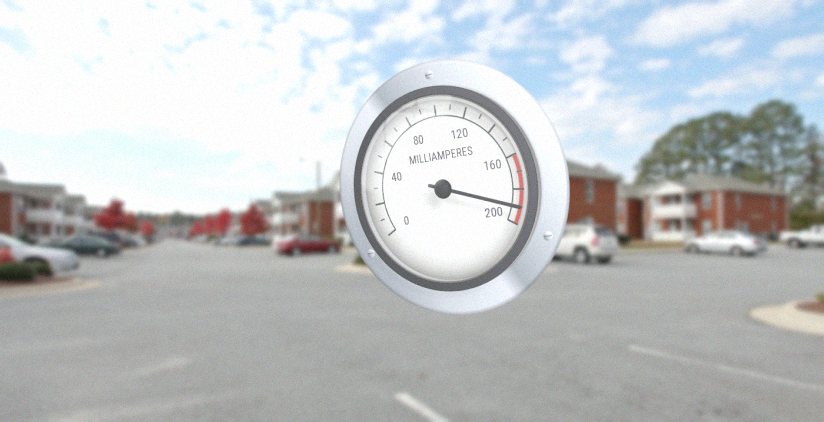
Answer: {"value": 190, "unit": "mA"}
